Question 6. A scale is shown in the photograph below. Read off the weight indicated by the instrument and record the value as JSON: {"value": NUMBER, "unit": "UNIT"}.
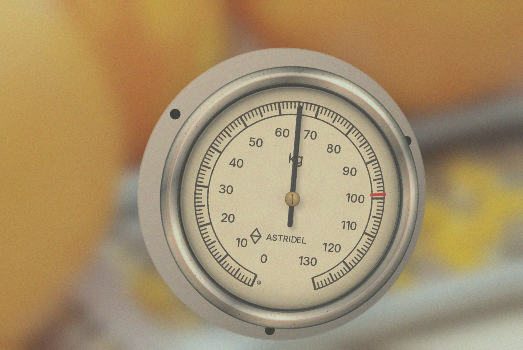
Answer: {"value": 65, "unit": "kg"}
